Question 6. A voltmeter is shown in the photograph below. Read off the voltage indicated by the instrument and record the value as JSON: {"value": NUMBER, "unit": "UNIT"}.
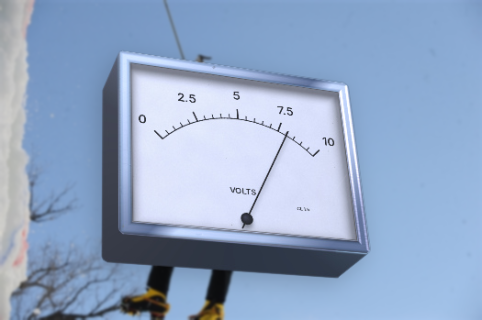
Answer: {"value": 8, "unit": "V"}
